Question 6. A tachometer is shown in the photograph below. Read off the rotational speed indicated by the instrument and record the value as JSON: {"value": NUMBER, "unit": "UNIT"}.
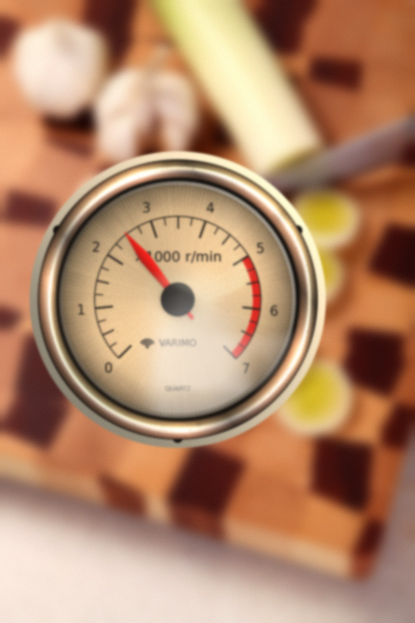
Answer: {"value": 2500, "unit": "rpm"}
